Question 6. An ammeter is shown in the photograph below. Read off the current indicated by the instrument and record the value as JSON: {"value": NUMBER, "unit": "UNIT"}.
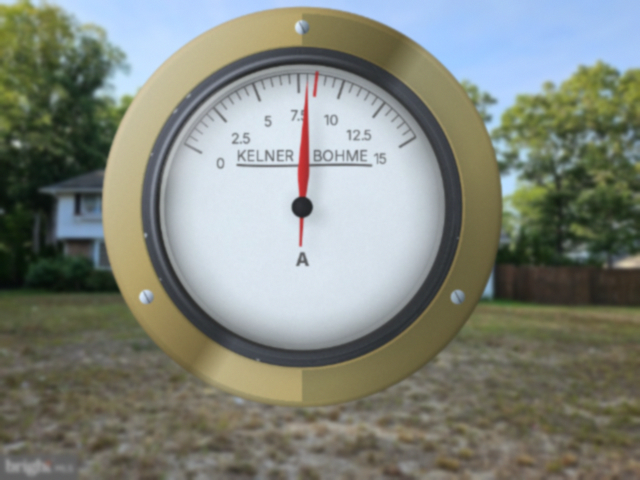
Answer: {"value": 8, "unit": "A"}
